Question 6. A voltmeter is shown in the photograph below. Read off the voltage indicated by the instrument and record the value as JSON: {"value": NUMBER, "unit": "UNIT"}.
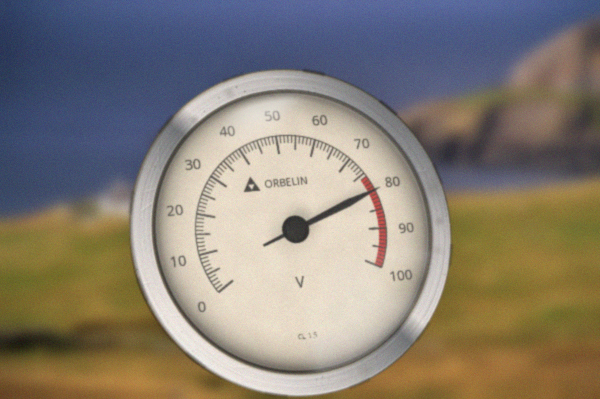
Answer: {"value": 80, "unit": "V"}
